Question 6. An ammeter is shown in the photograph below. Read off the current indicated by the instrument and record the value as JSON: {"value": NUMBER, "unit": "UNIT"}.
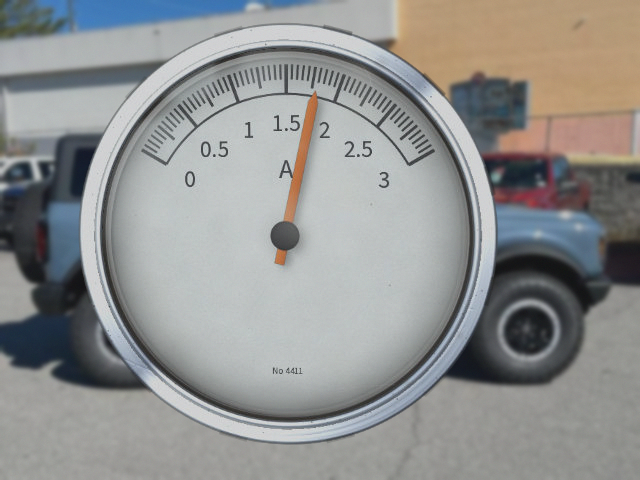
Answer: {"value": 1.8, "unit": "A"}
